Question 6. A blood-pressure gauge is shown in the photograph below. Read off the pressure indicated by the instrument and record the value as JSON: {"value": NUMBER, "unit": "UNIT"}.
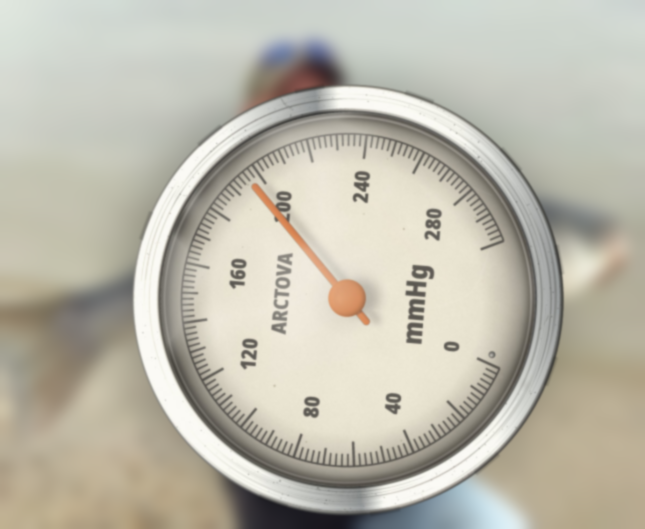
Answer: {"value": 196, "unit": "mmHg"}
